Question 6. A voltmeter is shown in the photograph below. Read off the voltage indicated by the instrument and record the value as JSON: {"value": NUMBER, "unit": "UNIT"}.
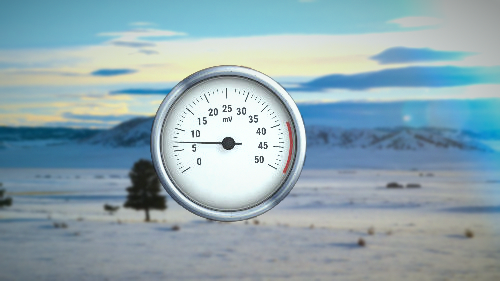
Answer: {"value": 7, "unit": "mV"}
